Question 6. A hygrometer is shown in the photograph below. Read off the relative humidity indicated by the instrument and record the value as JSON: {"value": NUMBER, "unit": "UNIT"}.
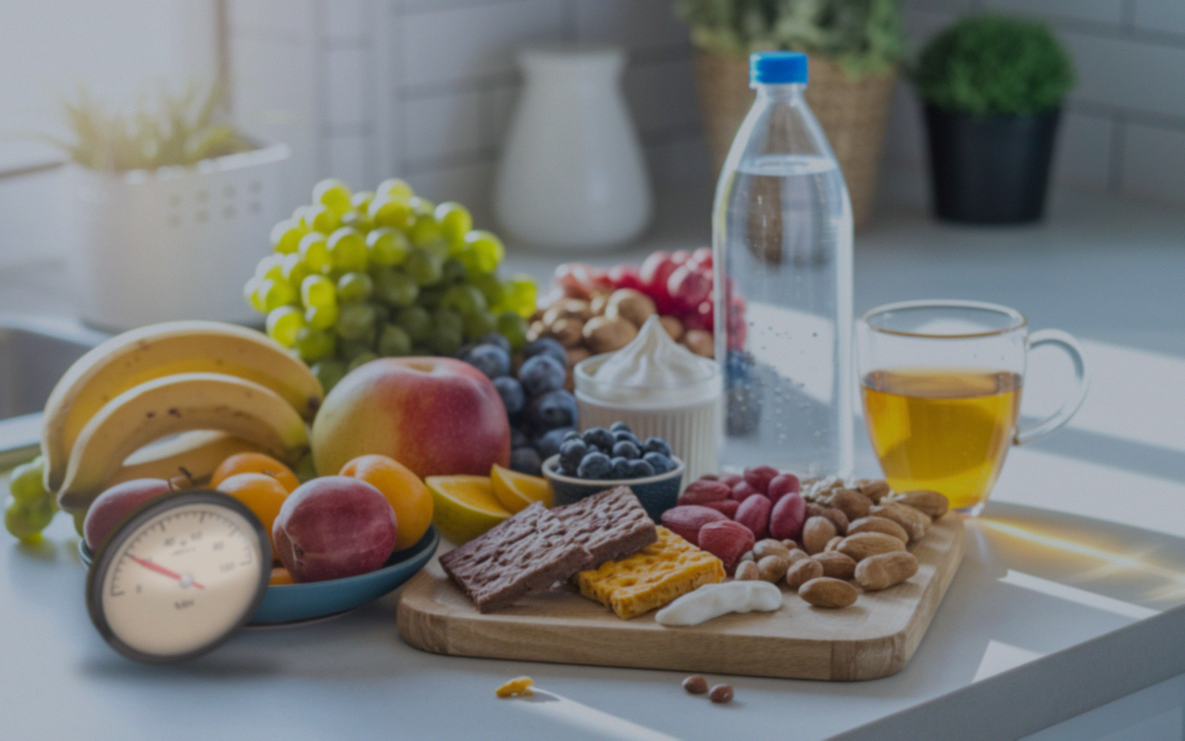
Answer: {"value": 20, "unit": "%"}
